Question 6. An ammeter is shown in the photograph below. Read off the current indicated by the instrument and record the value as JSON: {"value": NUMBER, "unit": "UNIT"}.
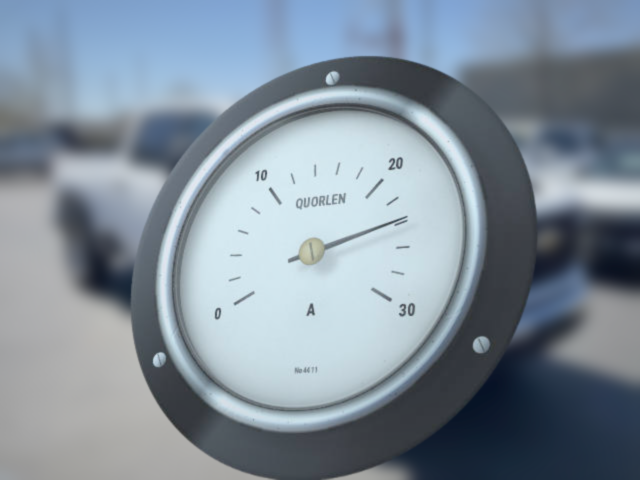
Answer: {"value": 24, "unit": "A"}
